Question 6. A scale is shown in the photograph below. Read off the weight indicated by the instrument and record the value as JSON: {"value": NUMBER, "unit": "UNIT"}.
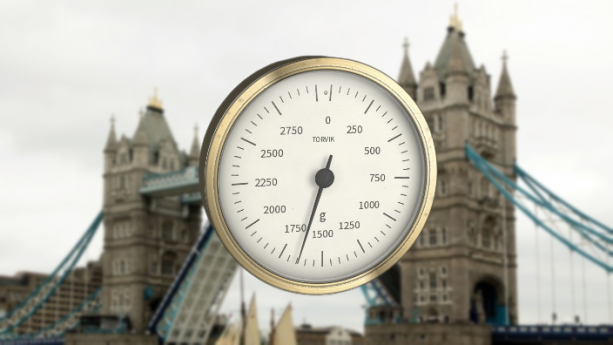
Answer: {"value": 1650, "unit": "g"}
